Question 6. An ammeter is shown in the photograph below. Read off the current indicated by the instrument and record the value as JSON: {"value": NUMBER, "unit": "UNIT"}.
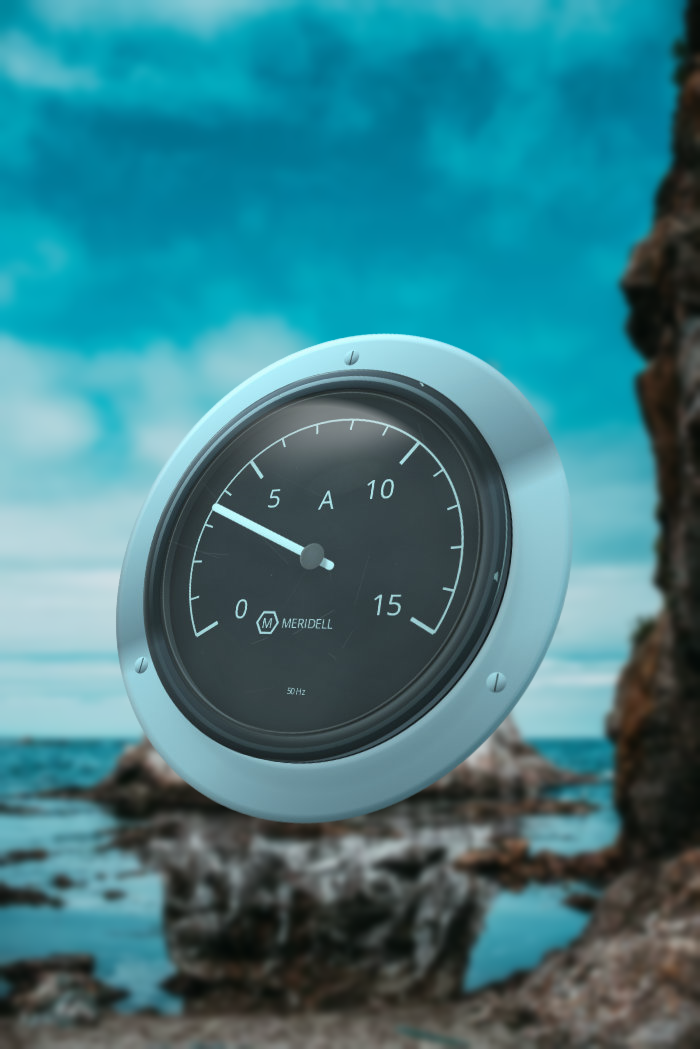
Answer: {"value": 3.5, "unit": "A"}
